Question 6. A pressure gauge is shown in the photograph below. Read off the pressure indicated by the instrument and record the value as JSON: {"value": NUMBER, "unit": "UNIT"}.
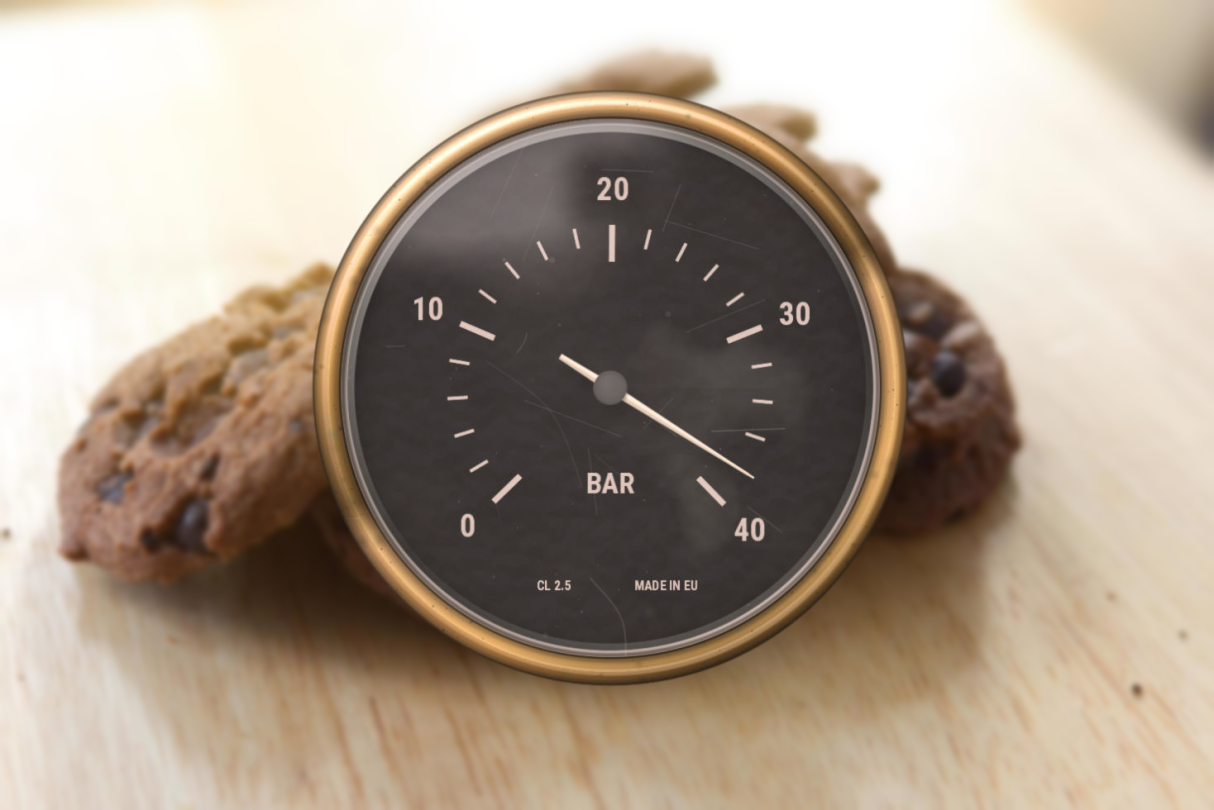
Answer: {"value": 38, "unit": "bar"}
